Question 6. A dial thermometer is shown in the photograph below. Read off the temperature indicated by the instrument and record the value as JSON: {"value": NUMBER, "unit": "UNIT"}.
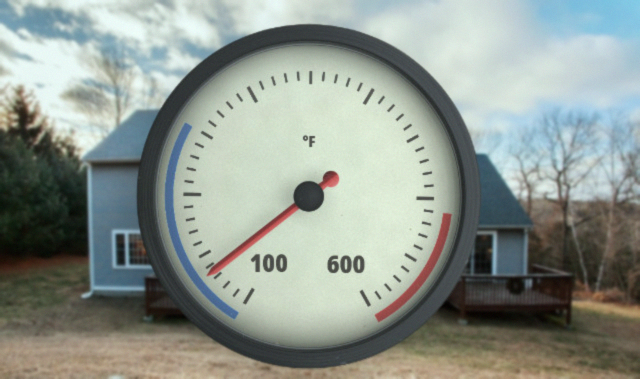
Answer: {"value": 135, "unit": "°F"}
